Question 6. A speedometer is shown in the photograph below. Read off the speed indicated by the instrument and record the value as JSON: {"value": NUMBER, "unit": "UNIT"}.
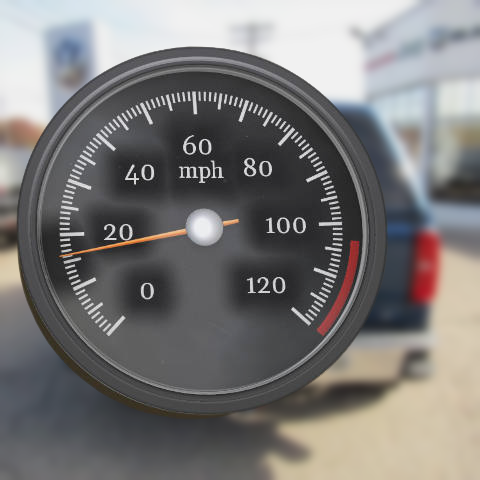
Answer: {"value": 16, "unit": "mph"}
